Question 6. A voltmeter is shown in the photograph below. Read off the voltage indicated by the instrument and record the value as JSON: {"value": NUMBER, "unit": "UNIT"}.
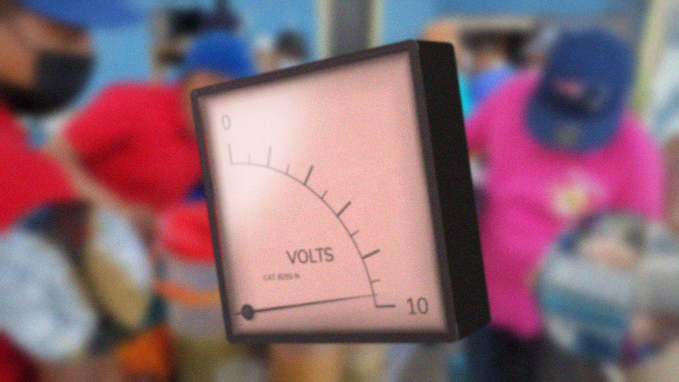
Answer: {"value": 9.5, "unit": "V"}
